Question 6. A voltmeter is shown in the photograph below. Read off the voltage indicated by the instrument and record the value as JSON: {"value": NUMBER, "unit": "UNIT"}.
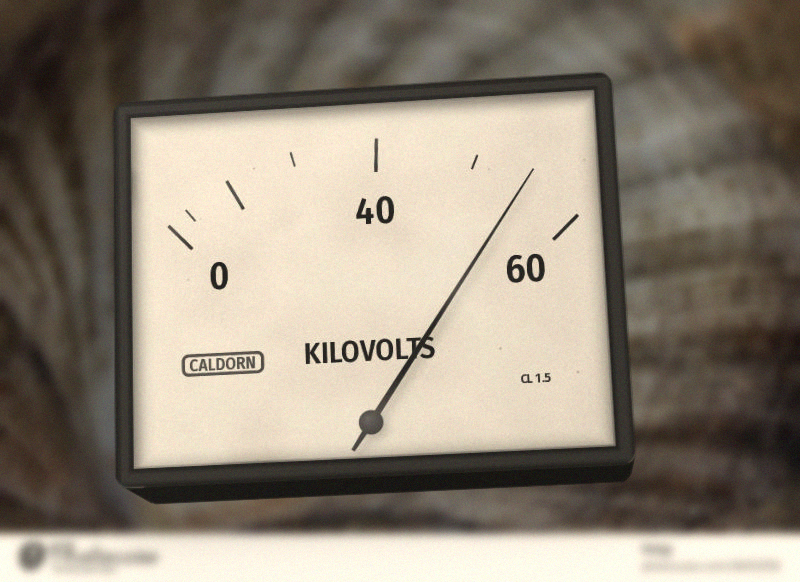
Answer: {"value": 55, "unit": "kV"}
